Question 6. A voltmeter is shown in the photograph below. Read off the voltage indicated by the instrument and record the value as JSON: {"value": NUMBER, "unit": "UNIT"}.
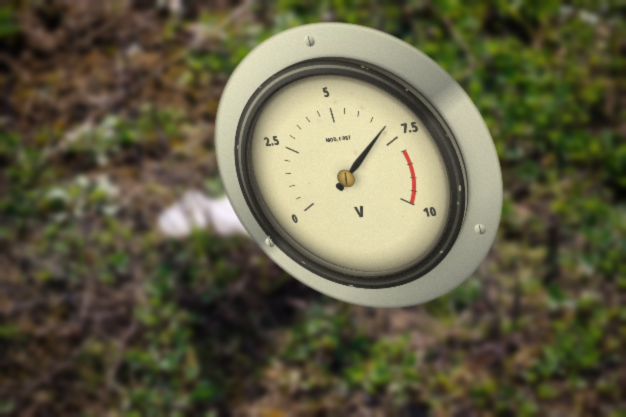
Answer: {"value": 7, "unit": "V"}
